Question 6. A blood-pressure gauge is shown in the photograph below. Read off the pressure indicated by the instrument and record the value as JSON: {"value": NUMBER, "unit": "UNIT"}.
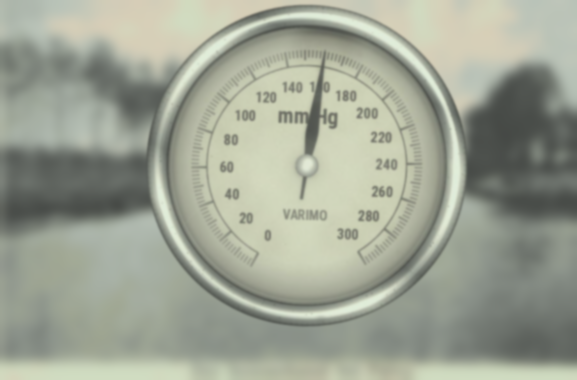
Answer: {"value": 160, "unit": "mmHg"}
